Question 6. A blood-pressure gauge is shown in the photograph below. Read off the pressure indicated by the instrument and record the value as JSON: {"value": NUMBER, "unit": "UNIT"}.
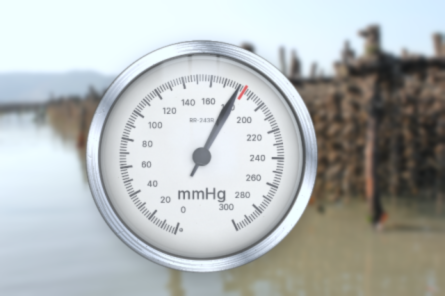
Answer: {"value": 180, "unit": "mmHg"}
